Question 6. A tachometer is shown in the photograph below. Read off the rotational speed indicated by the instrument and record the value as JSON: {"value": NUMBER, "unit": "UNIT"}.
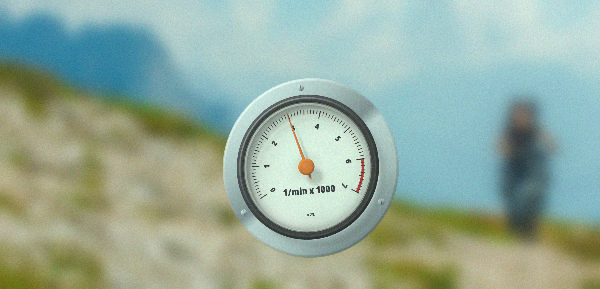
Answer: {"value": 3000, "unit": "rpm"}
